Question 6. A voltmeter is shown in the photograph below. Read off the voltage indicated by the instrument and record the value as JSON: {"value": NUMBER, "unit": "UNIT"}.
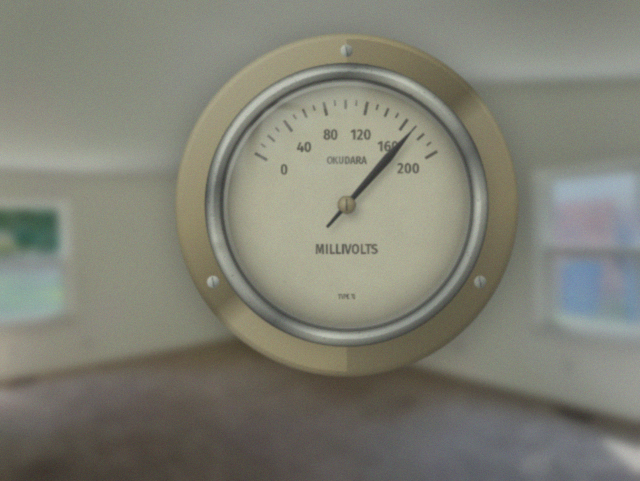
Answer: {"value": 170, "unit": "mV"}
